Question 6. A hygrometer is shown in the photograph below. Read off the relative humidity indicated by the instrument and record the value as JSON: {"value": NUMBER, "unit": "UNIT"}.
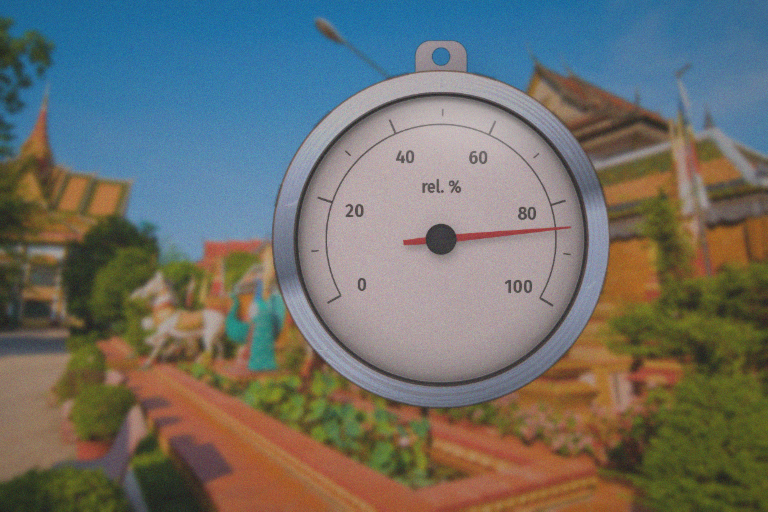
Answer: {"value": 85, "unit": "%"}
